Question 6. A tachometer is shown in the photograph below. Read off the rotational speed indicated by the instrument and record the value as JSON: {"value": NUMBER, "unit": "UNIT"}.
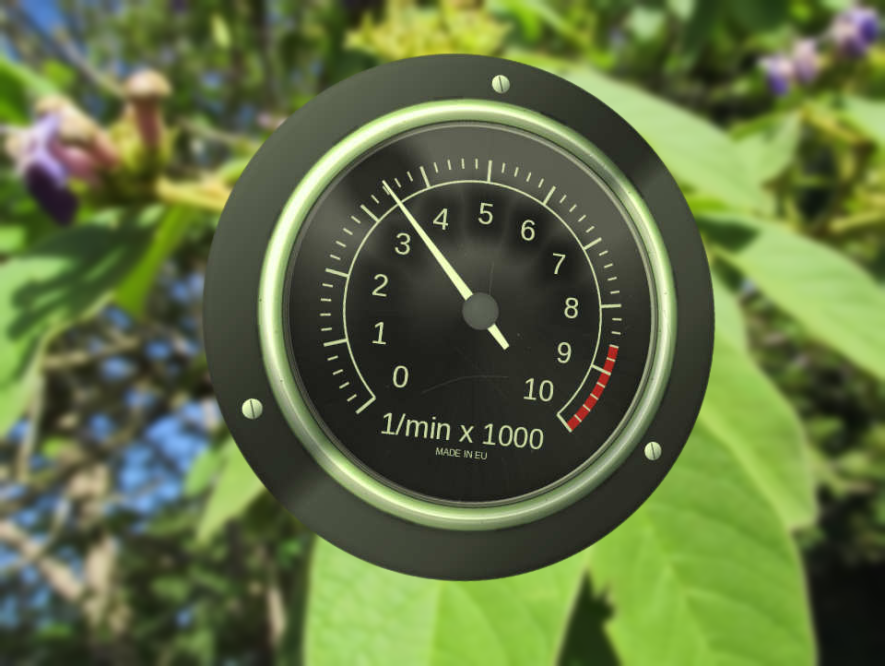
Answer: {"value": 3400, "unit": "rpm"}
